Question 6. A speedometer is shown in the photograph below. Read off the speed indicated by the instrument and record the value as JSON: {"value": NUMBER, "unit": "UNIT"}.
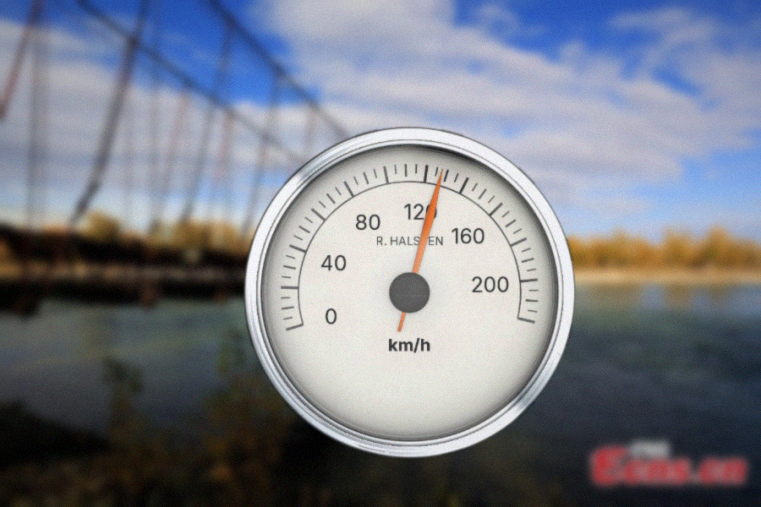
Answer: {"value": 127.5, "unit": "km/h"}
